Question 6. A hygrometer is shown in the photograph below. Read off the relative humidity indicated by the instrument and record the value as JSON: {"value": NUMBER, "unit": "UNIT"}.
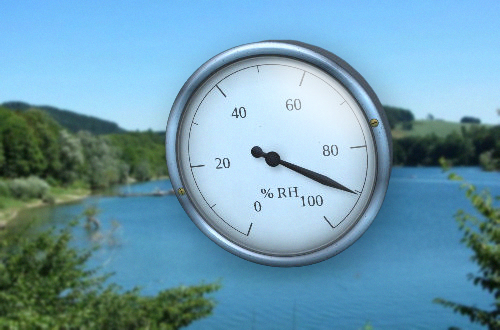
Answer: {"value": 90, "unit": "%"}
